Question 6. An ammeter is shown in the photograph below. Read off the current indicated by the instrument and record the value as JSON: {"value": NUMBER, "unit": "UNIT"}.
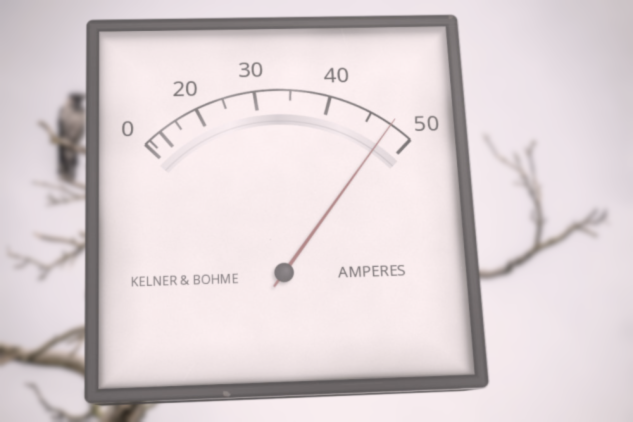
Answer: {"value": 47.5, "unit": "A"}
